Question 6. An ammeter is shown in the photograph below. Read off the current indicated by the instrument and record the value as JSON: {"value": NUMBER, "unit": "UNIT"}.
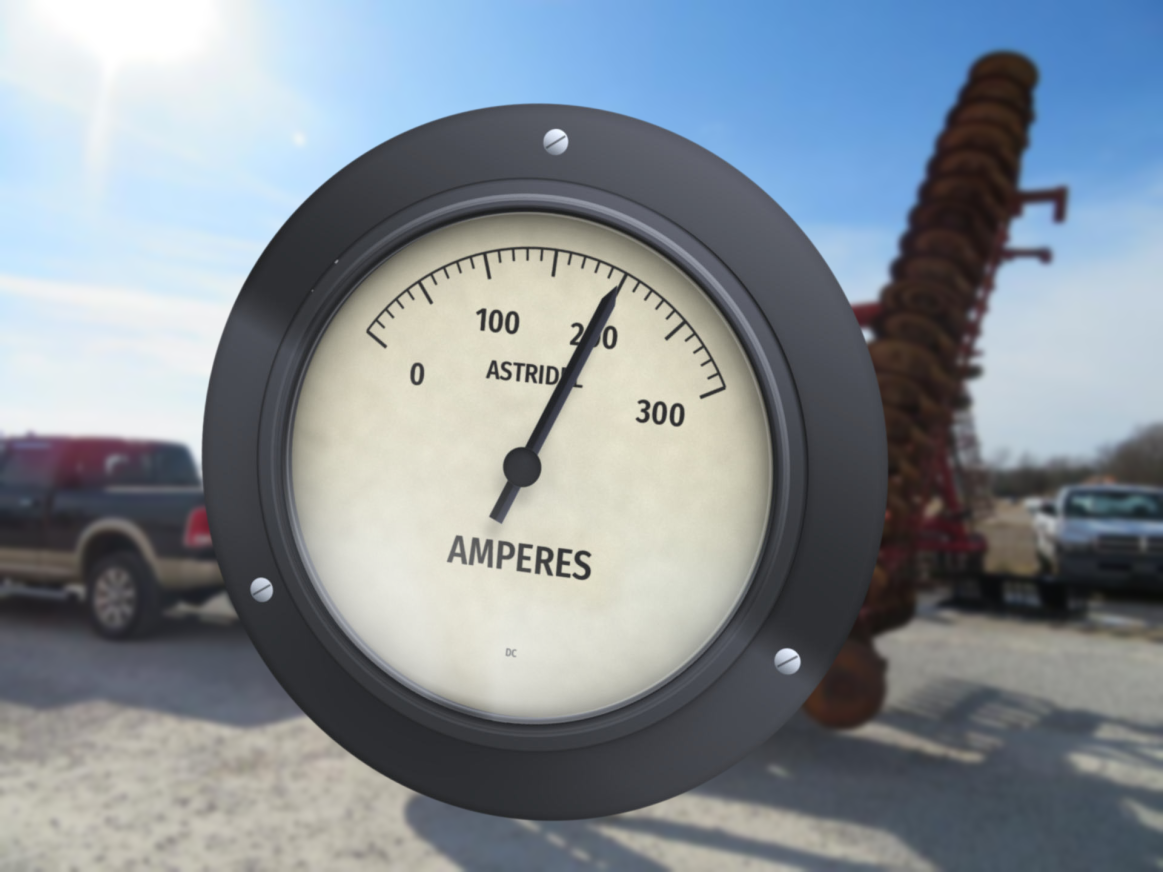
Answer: {"value": 200, "unit": "A"}
